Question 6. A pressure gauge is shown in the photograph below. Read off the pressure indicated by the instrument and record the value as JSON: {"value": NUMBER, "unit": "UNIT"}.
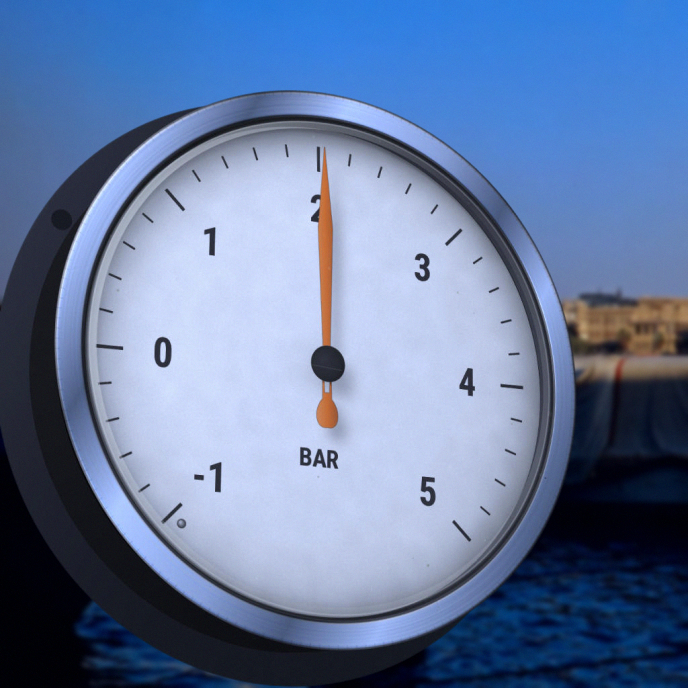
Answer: {"value": 2, "unit": "bar"}
